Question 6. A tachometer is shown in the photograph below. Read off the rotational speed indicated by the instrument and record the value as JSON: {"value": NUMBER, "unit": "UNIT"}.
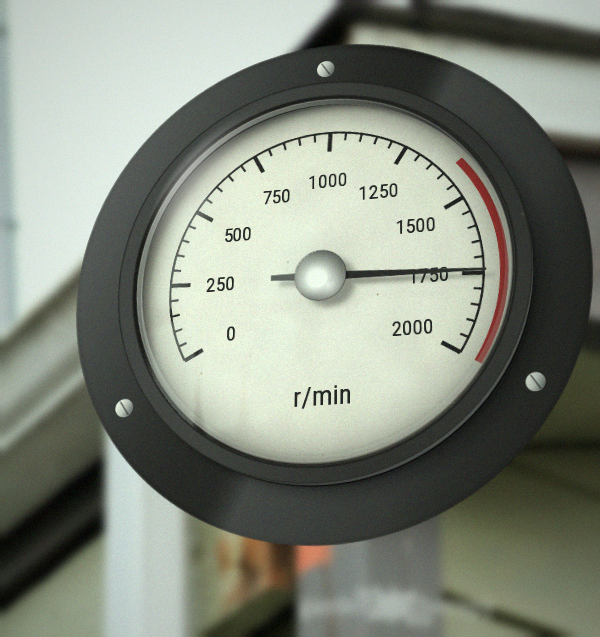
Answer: {"value": 1750, "unit": "rpm"}
